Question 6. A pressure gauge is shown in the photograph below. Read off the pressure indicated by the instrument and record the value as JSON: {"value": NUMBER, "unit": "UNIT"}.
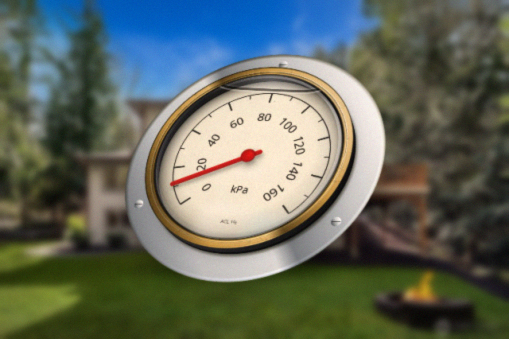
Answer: {"value": 10, "unit": "kPa"}
